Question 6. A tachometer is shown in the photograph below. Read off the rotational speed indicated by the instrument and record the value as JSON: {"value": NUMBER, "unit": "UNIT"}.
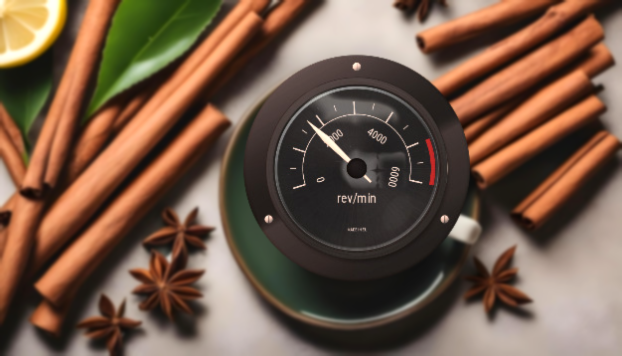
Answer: {"value": 1750, "unit": "rpm"}
